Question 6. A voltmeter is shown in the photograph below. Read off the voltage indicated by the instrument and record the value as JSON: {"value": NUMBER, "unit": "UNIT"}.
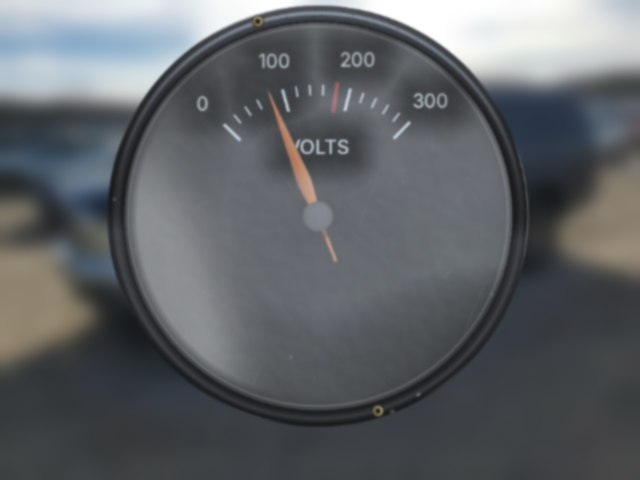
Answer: {"value": 80, "unit": "V"}
